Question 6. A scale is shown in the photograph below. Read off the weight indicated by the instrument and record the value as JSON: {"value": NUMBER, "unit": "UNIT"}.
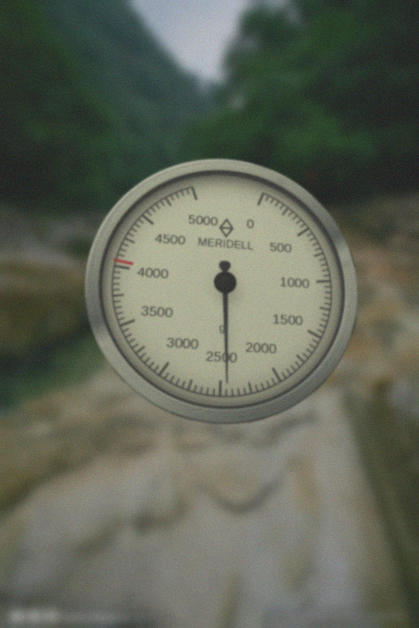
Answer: {"value": 2450, "unit": "g"}
